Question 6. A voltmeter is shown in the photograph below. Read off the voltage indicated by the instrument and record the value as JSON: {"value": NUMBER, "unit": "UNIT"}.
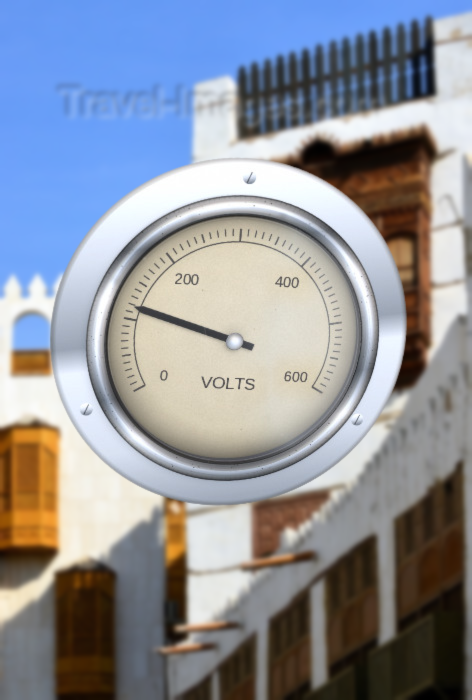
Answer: {"value": 120, "unit": "V"}
